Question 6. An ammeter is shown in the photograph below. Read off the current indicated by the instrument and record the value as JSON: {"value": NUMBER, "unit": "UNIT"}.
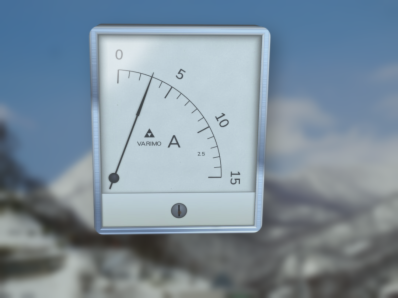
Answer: {"value": 3, "unit": "A"}
